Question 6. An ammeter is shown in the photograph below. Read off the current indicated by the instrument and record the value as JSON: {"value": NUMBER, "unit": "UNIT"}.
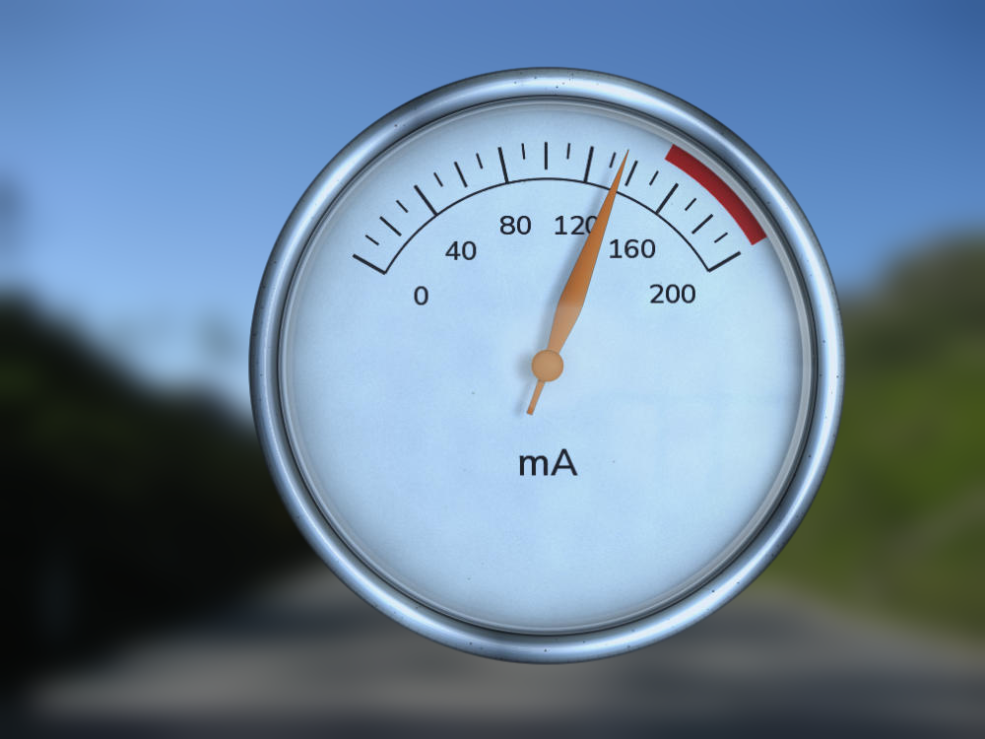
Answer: {"value": 135, "unit": "mA"}
